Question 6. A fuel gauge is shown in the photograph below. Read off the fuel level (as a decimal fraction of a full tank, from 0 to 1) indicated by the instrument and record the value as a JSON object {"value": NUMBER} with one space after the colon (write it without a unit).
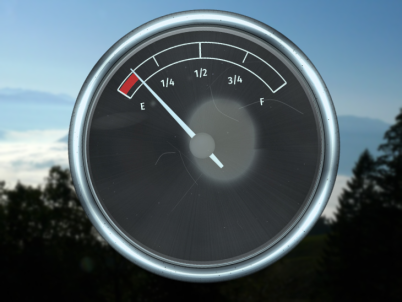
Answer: {"value": 0.125}
